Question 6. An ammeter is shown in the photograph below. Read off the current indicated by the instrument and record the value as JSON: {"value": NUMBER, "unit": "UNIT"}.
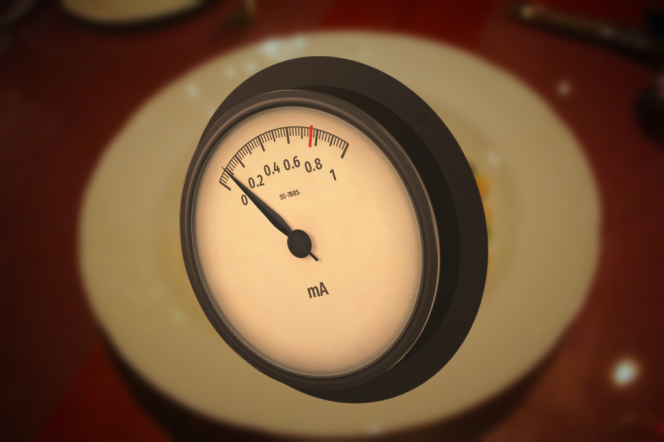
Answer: {"value": 0.1, "unit": "mA"}
